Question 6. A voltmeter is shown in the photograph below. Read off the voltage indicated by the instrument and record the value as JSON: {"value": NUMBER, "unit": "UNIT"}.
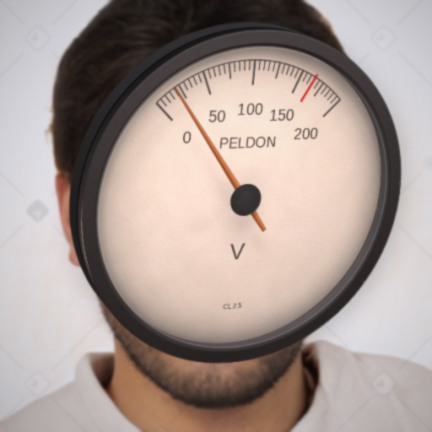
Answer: {"value": 20, "unit": "V"}
